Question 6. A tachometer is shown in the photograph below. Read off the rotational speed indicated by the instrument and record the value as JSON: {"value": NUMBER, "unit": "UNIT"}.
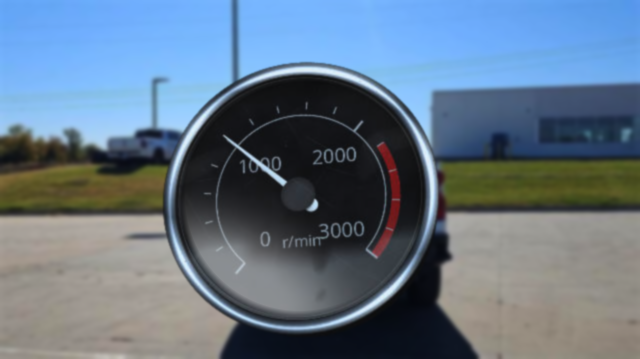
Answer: {"value": 1000, "unit": "rpm"}
